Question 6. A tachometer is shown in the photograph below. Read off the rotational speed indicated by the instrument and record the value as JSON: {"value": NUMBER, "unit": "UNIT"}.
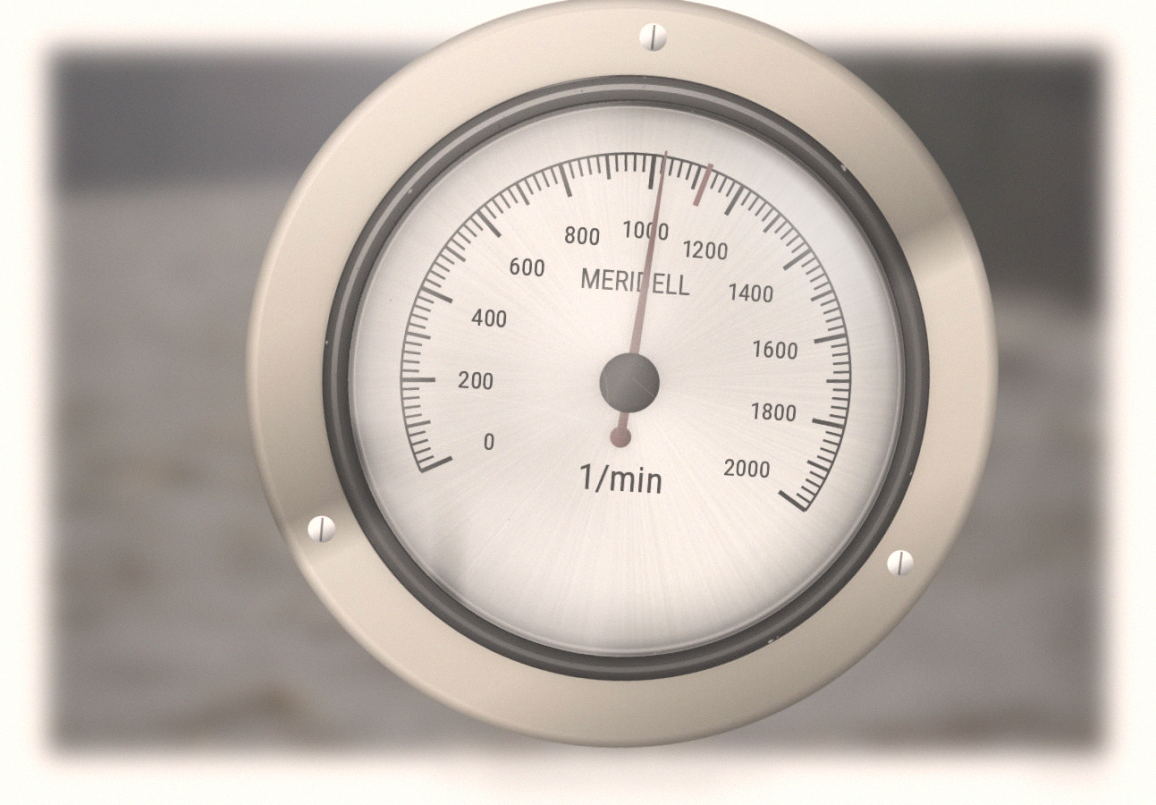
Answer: {"value": 1020, "unit": "rpm"}
